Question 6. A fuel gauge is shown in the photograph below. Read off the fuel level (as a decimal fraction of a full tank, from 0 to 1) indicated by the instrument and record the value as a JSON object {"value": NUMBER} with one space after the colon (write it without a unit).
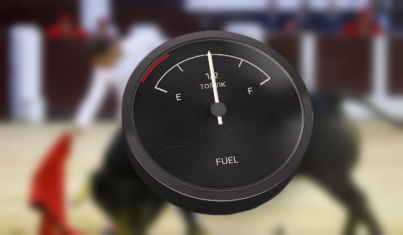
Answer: {"value": 0.5}
